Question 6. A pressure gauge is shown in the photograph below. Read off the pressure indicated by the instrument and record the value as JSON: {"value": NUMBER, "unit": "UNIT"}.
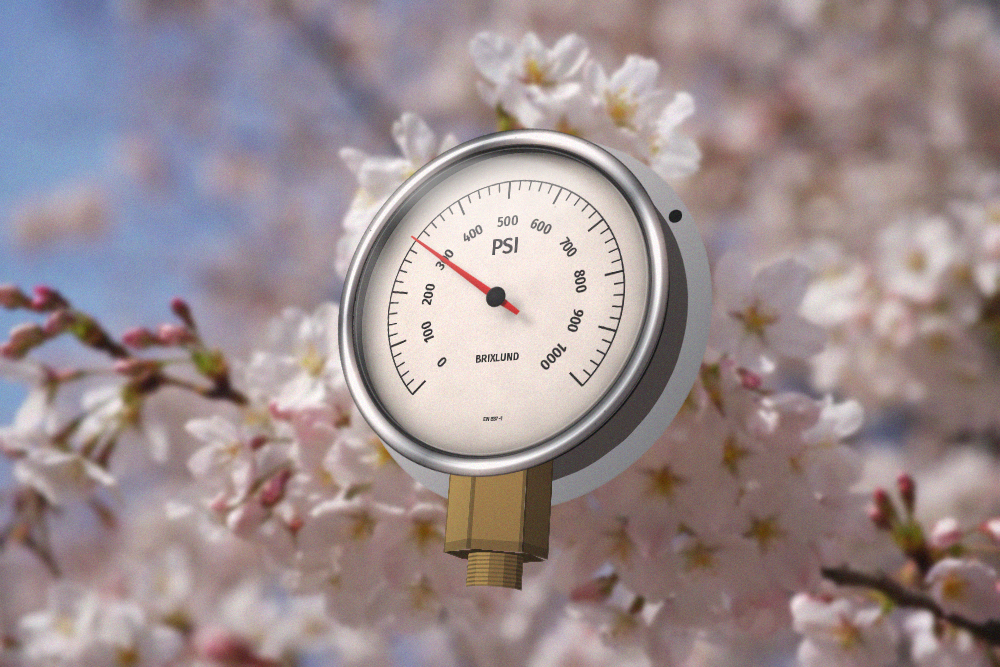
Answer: {"value": 300, "unit": "psi"}
